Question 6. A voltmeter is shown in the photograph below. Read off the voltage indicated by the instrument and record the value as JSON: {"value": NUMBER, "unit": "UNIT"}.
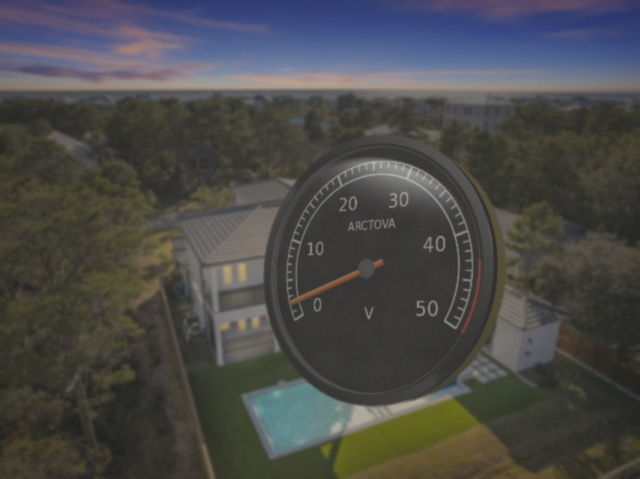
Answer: {"value": 2, "unit": "V"}
